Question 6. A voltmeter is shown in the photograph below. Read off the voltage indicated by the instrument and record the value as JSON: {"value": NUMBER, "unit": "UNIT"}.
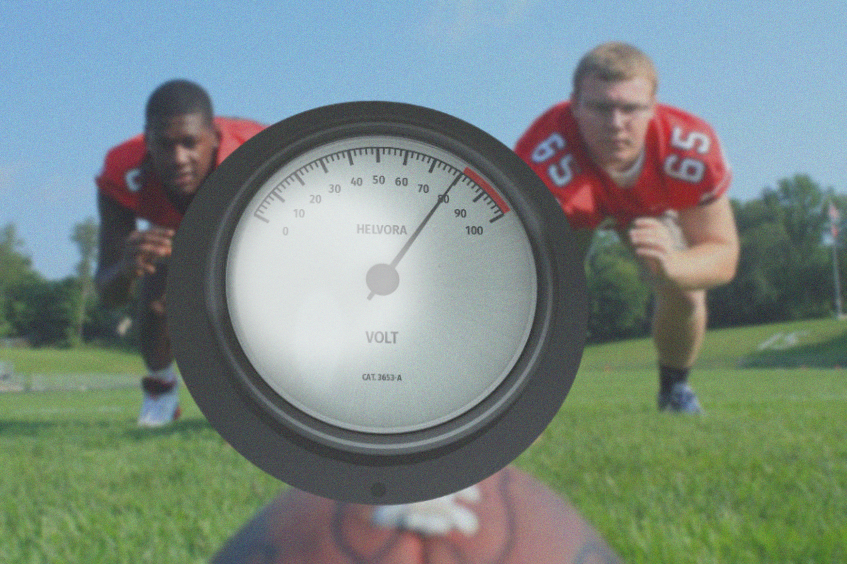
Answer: {"value": 80, "unit": "V"}
